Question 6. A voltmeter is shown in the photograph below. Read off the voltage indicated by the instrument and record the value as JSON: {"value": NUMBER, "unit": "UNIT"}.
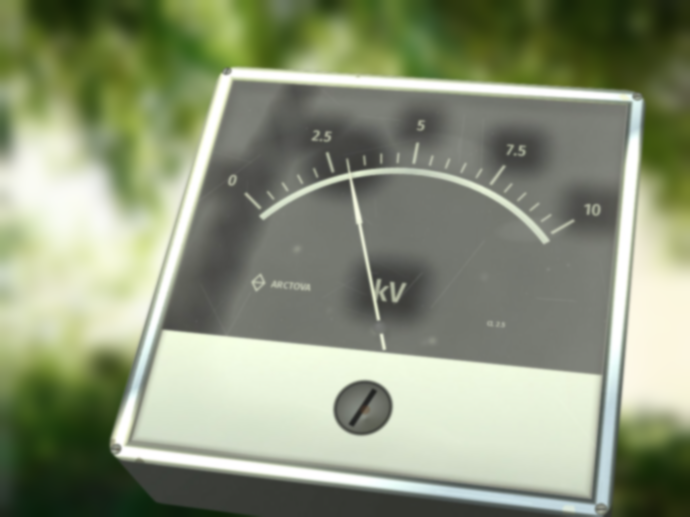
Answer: {"value": 3, "unit": "kV"}
